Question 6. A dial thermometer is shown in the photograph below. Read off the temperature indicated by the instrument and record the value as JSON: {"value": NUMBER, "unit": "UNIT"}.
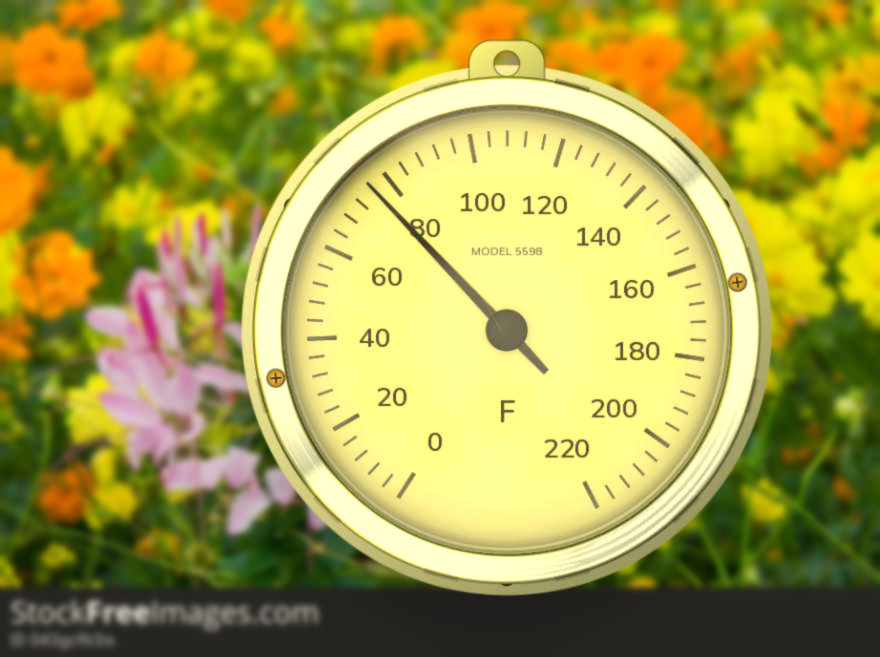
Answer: {"value": 76, "unit": "°F"}
